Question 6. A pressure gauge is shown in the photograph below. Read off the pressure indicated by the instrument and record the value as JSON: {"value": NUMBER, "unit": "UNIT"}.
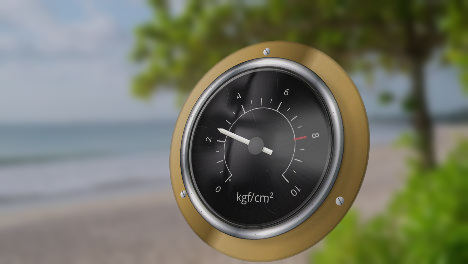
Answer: {"value": 2.5, "unit": "kg/cm²"}
